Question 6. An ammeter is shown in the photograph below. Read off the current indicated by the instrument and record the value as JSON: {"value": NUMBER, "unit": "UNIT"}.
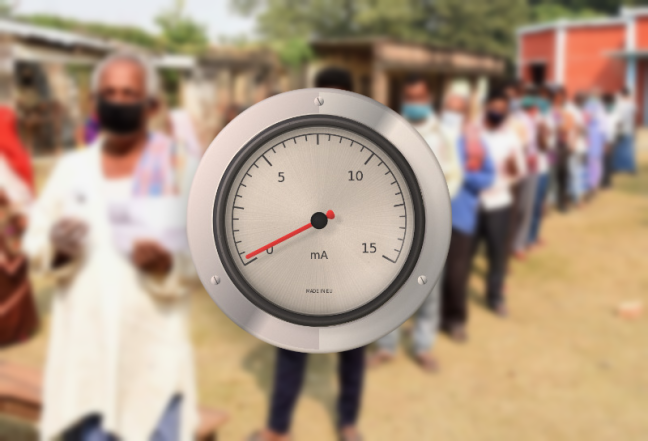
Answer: {"value": 0.25, "unit": "mA"}
